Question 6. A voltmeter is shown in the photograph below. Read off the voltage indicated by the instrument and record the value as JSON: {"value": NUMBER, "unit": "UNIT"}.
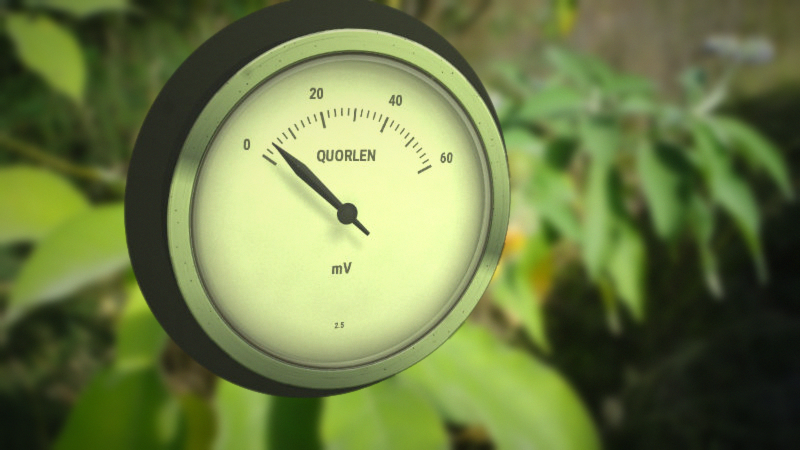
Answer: {"value": 4, "unit": "mV"}
